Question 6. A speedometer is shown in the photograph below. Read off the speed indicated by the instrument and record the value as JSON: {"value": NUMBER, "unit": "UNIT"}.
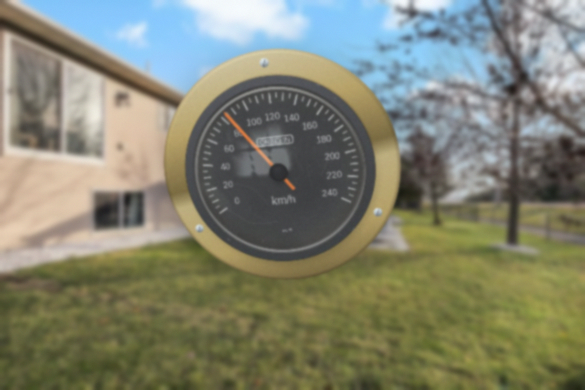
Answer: {"value": 85, "unit": "km/h"}
